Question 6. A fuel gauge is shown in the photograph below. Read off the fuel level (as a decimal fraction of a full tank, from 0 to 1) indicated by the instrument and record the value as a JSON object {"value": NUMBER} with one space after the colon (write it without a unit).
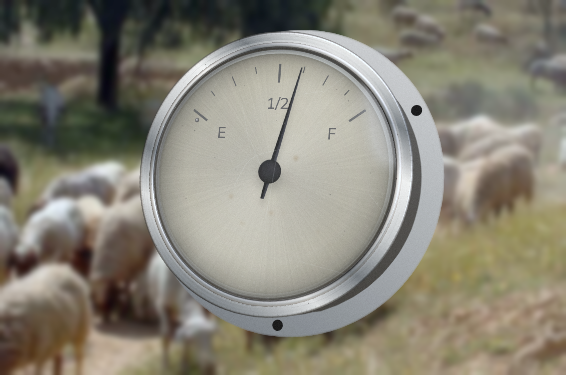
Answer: {"value": 0.625}
